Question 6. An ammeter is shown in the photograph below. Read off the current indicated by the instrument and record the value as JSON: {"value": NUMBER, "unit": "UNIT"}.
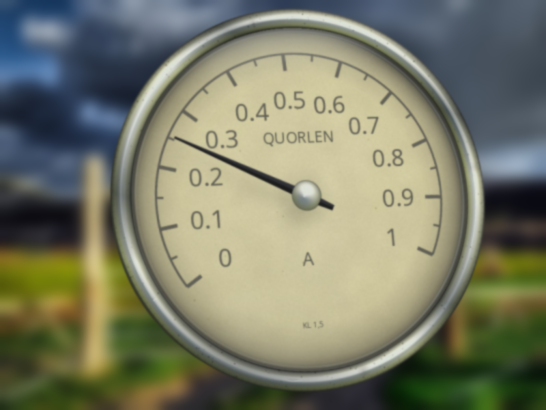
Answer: {"value": 0.25, "unit": "A"}
